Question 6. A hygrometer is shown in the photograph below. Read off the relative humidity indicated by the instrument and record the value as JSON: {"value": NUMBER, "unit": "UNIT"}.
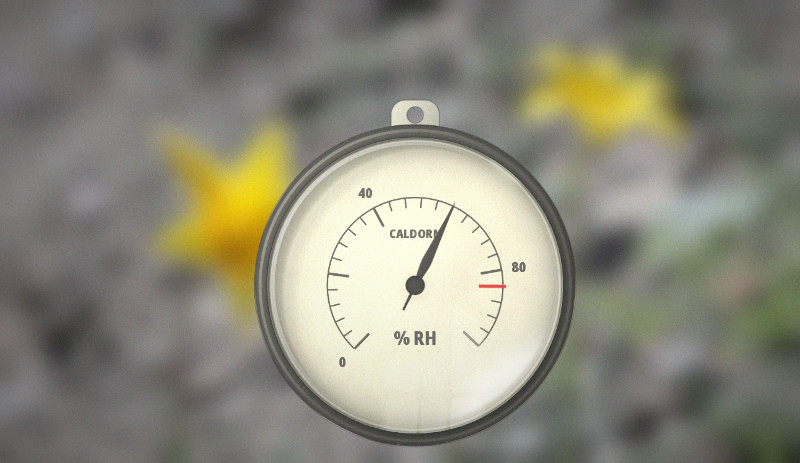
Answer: {"value": 60, "unit": "%"}
